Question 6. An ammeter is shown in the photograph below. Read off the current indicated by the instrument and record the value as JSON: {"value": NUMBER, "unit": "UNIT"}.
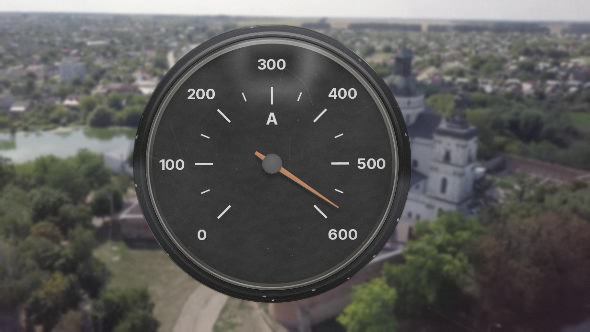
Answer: {"value": 575, "unit": "A"}
